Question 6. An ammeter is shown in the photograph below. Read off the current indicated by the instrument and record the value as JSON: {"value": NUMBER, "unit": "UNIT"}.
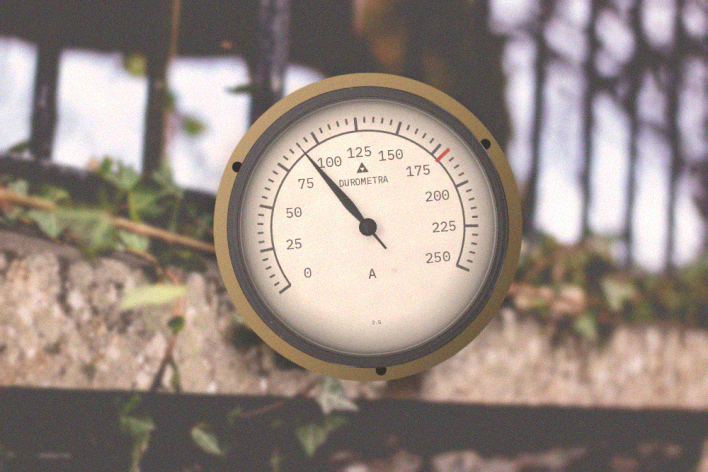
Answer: {"value": 90, "unit": "A"}
